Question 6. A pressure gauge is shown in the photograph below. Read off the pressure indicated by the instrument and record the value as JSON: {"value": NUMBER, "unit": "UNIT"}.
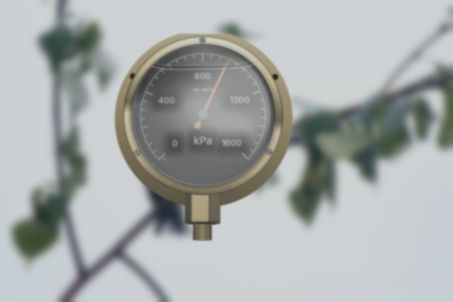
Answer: {"value": 950, "unit": "kPa"}
